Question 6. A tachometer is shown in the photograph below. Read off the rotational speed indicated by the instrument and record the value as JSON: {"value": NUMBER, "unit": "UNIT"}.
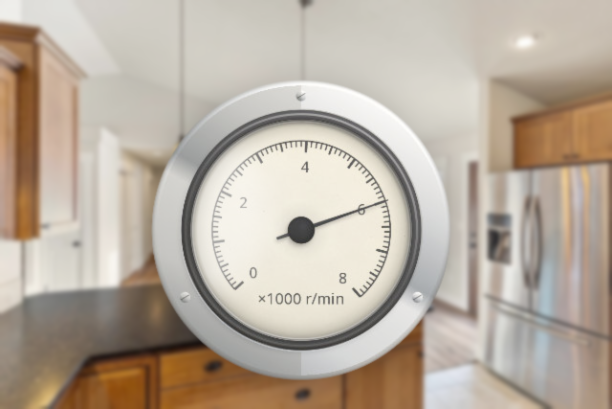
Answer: {"value": 6000, "unit": "rpm"}
